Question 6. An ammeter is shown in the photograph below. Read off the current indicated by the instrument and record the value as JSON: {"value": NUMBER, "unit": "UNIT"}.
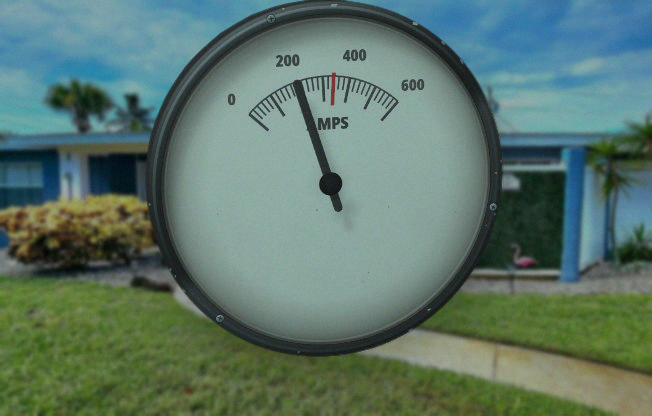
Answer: {"value": 200, "unit": "A"}
